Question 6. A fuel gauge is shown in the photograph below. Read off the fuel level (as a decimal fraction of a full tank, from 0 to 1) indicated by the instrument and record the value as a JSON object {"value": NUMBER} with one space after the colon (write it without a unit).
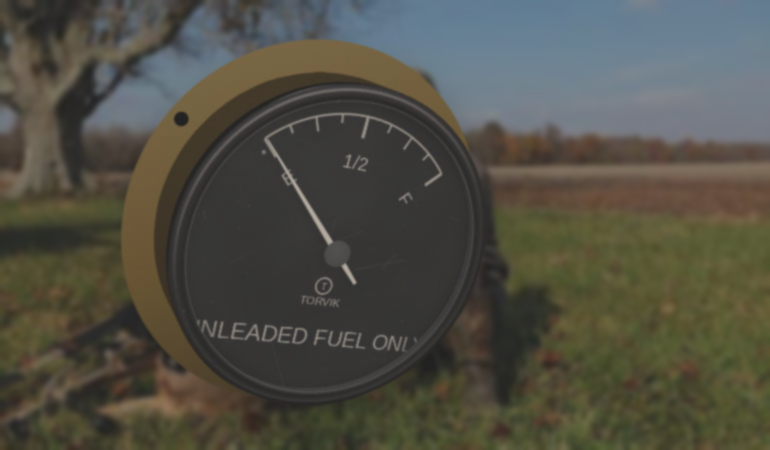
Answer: {"value": 0}
